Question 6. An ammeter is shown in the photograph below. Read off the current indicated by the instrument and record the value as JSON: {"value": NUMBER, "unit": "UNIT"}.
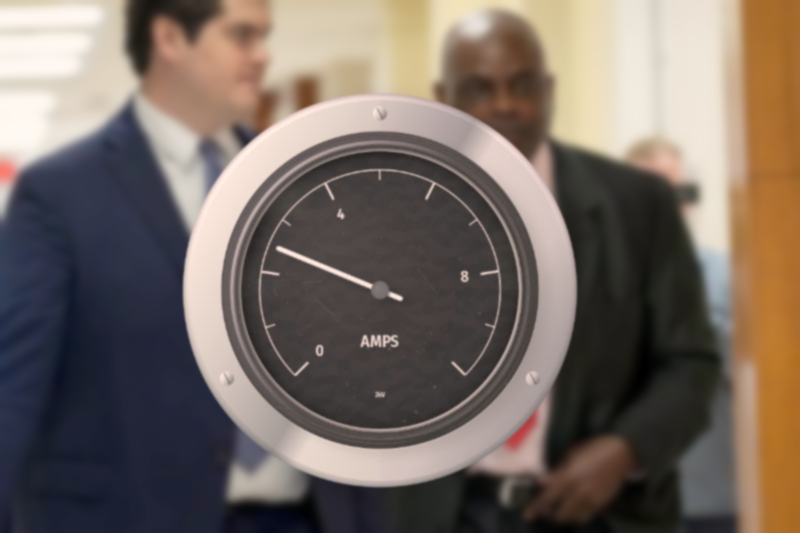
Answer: {"value": 2.5, "unit": "A"}
